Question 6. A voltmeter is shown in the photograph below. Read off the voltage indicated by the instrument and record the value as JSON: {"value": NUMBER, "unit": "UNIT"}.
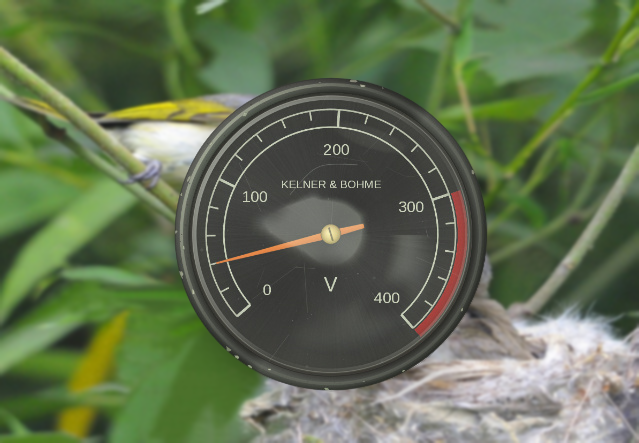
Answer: {"value": 40, "unit": "V"}
